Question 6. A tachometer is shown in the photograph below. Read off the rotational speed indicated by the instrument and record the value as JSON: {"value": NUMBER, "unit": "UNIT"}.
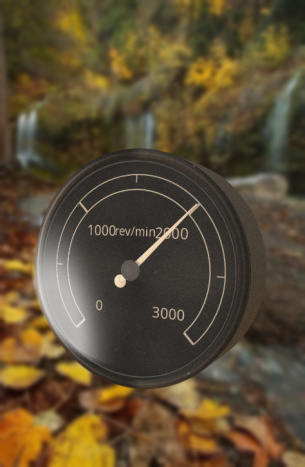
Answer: {"value": 2000, "unit": "rpm"}
